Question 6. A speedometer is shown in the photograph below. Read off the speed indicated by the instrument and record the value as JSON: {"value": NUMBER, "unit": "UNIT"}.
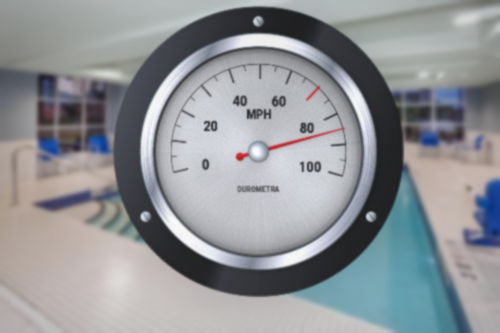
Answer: {"value": 85, "unit": "mph"}
